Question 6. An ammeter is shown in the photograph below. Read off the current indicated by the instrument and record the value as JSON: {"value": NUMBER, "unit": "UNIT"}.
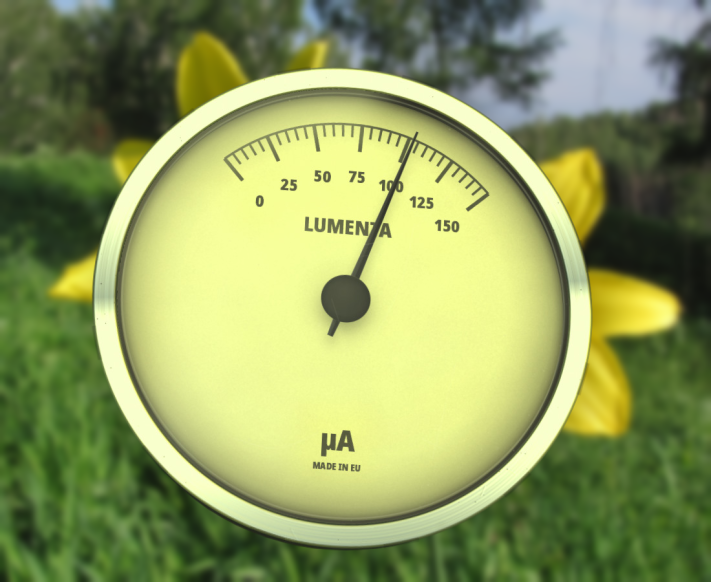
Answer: {"value": 102.5, "unit": "µA"}
